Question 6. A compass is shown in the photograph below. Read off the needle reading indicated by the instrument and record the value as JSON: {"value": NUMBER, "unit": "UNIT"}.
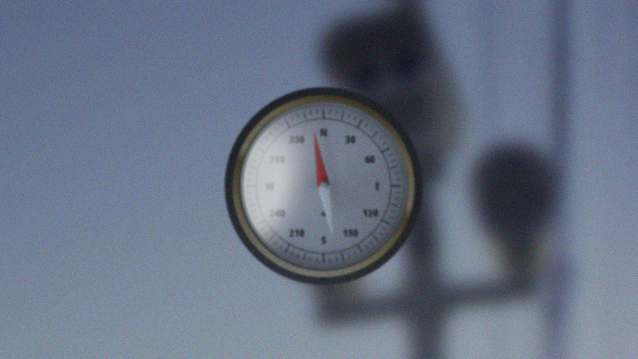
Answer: {"value": 350, "unit": "°"}
